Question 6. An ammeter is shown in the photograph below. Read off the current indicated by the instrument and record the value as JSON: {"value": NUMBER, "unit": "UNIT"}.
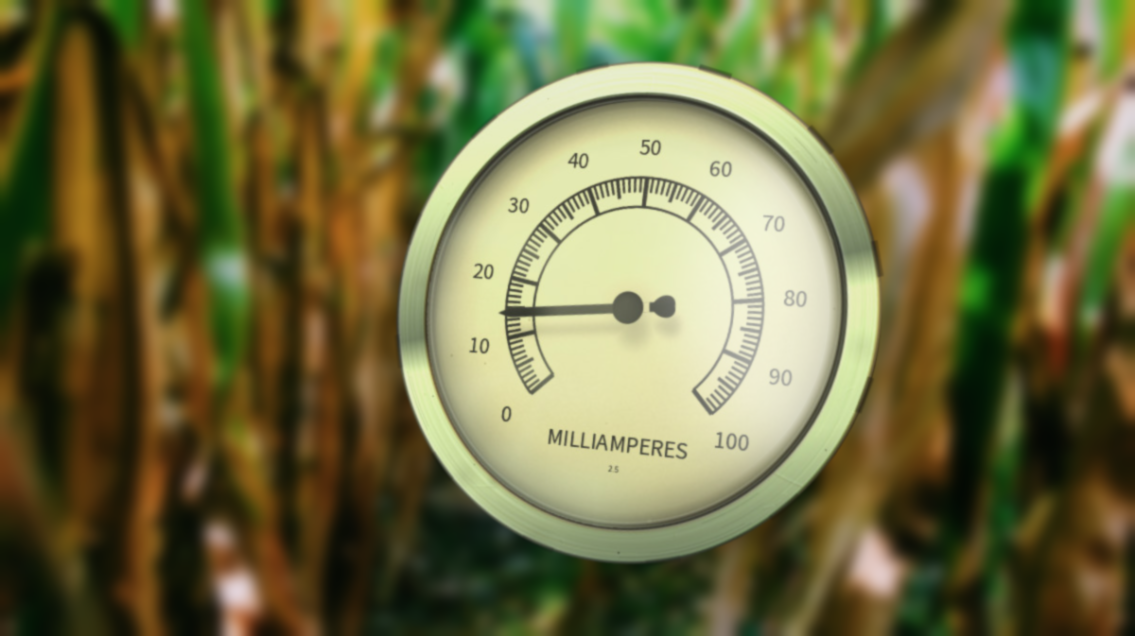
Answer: {"value": 14, "unit": "mA"}
